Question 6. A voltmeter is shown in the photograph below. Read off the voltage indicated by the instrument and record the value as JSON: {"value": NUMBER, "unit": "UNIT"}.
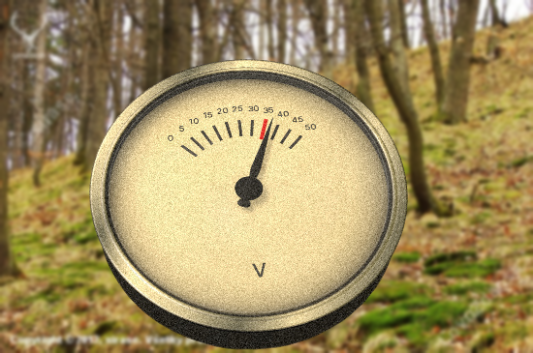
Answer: {"value": 37.5, "unit": "V"}
